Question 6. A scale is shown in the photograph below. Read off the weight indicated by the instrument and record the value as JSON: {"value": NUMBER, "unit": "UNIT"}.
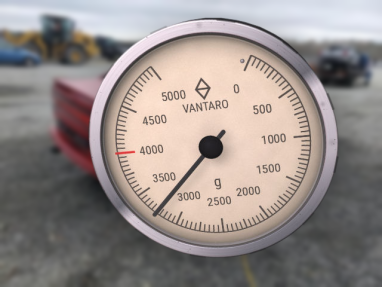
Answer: {"value": 3250, "unit": "g"}
